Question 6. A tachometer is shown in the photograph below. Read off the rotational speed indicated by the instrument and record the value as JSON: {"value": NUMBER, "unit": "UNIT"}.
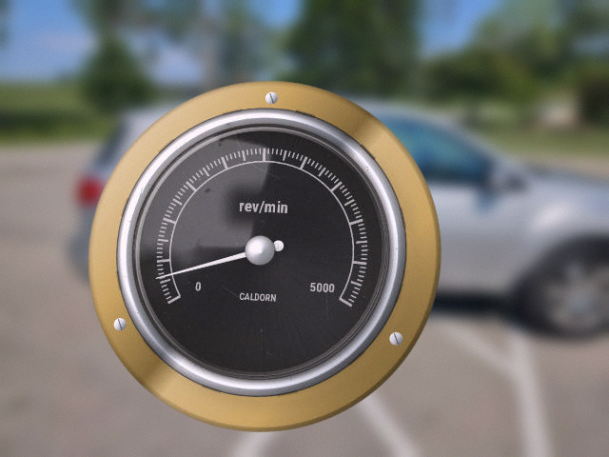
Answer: {"value": 300, "unit": "rpm"}
